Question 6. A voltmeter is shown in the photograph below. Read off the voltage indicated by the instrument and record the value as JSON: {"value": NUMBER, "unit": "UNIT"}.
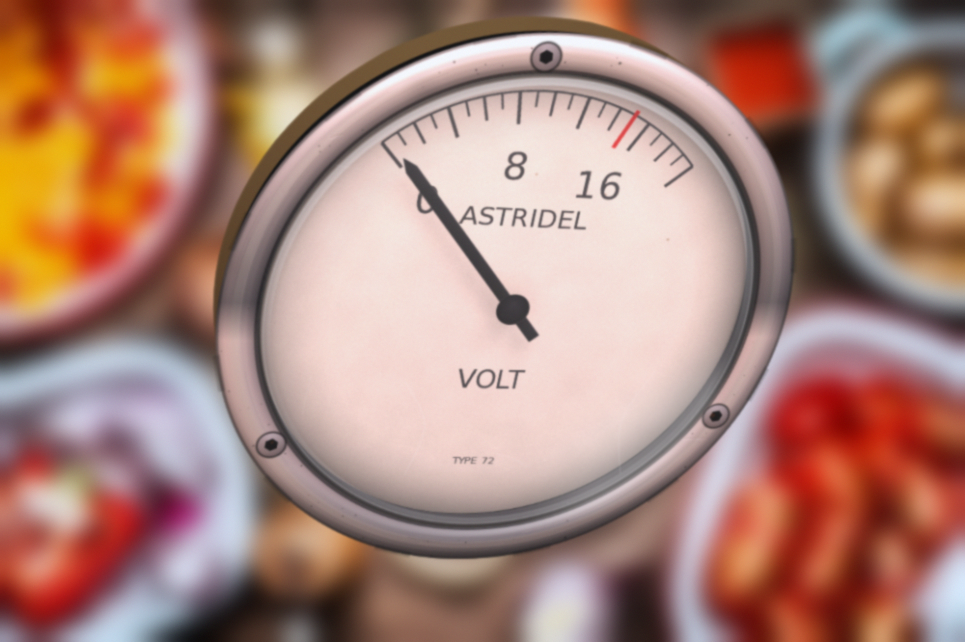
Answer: {"value": 0.5, "unit": "V"}
